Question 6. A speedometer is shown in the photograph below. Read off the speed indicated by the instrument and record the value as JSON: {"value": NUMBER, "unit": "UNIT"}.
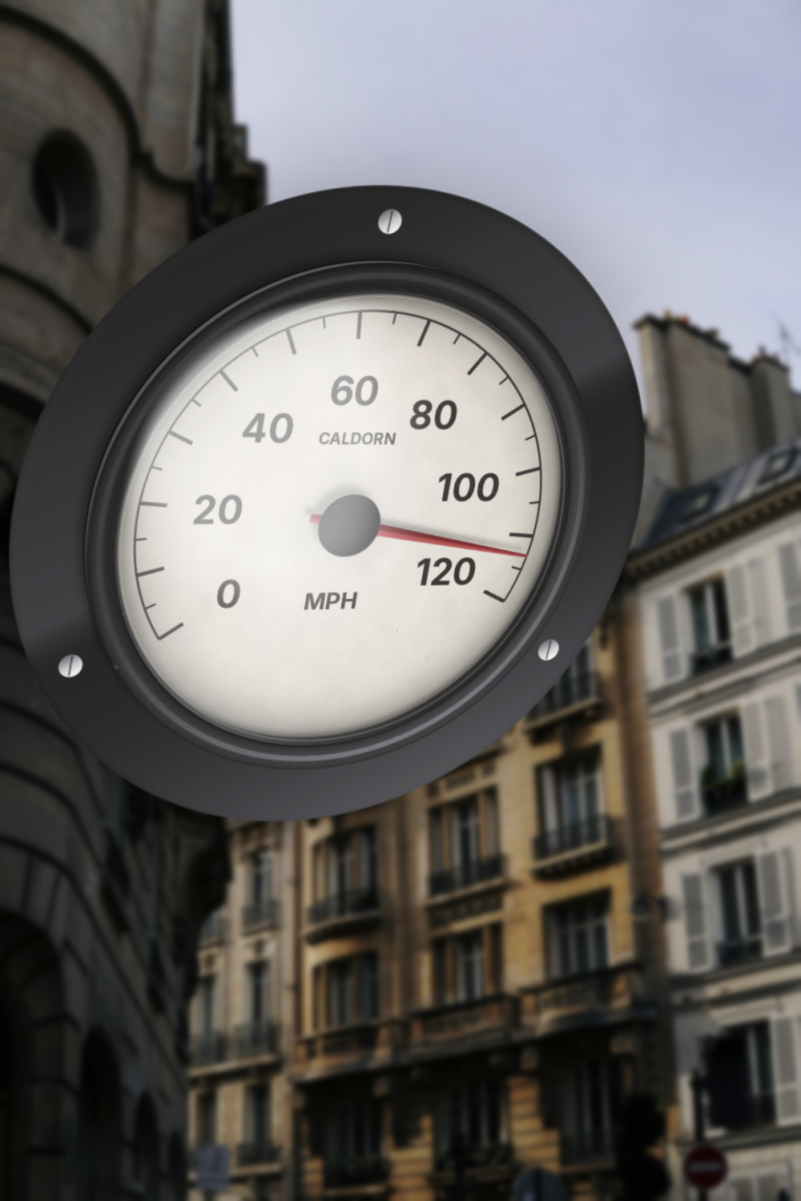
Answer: {"value": 112.5, "unit": "mph"}
